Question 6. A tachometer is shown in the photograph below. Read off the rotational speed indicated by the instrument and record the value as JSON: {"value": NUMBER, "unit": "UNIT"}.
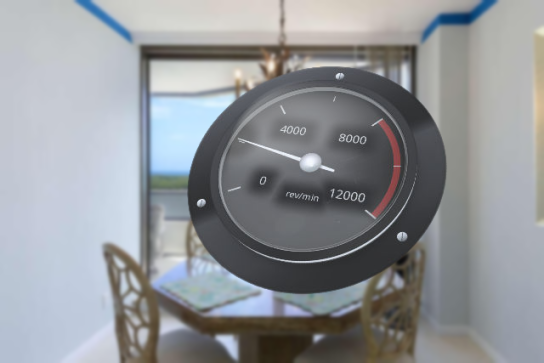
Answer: {"value": 2000, "unit": "rpm"}
